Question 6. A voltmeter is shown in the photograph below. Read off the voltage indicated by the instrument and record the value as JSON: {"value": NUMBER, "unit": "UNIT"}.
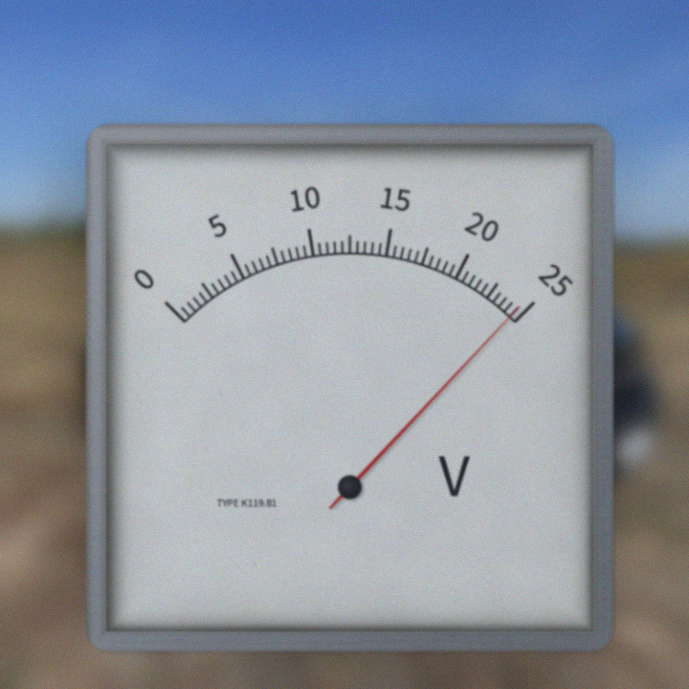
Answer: {"value": 24.5, "unit": "V"}
